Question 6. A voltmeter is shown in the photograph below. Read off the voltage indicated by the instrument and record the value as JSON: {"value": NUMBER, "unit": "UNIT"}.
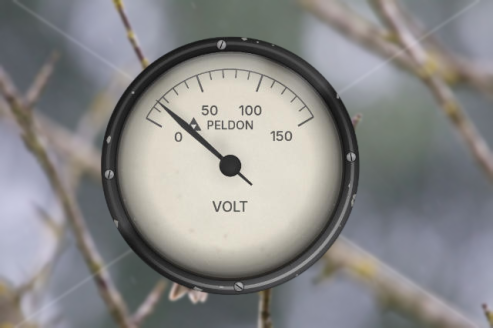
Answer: {"value": 15, "unit": "V"}
